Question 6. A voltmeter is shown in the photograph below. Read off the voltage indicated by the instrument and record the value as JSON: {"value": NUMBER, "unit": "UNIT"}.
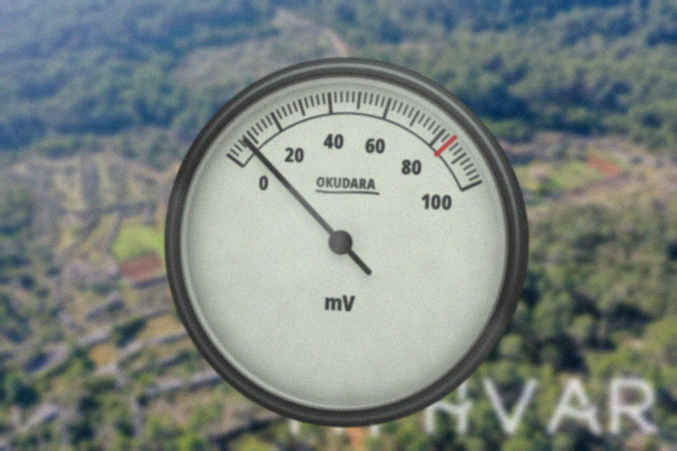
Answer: {"value": 8, "unit": "mV"}
